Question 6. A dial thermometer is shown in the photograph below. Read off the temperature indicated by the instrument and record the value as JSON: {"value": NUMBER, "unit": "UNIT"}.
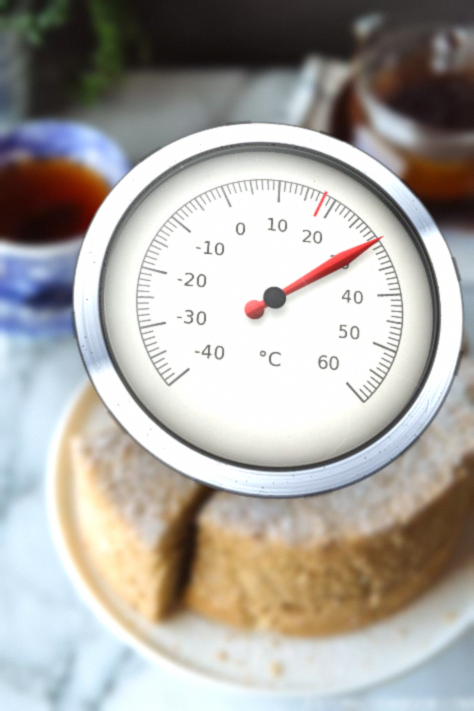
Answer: {"value": 30, "unit": "°C"}
